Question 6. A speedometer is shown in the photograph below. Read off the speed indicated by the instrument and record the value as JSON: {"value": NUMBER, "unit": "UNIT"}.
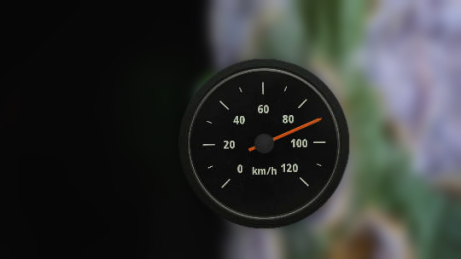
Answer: {"value": 90, "unit": "km/h"}
